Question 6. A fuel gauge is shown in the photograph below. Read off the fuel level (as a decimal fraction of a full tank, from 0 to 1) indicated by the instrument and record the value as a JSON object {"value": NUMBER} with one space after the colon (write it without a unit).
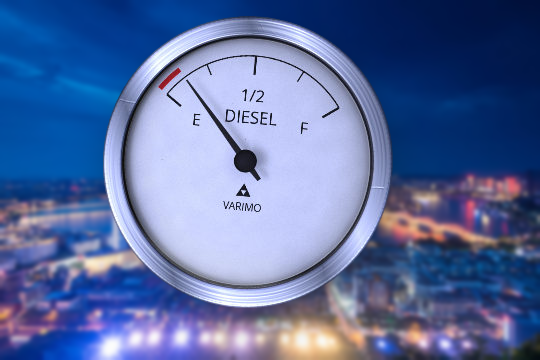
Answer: {"value": 0.125}
